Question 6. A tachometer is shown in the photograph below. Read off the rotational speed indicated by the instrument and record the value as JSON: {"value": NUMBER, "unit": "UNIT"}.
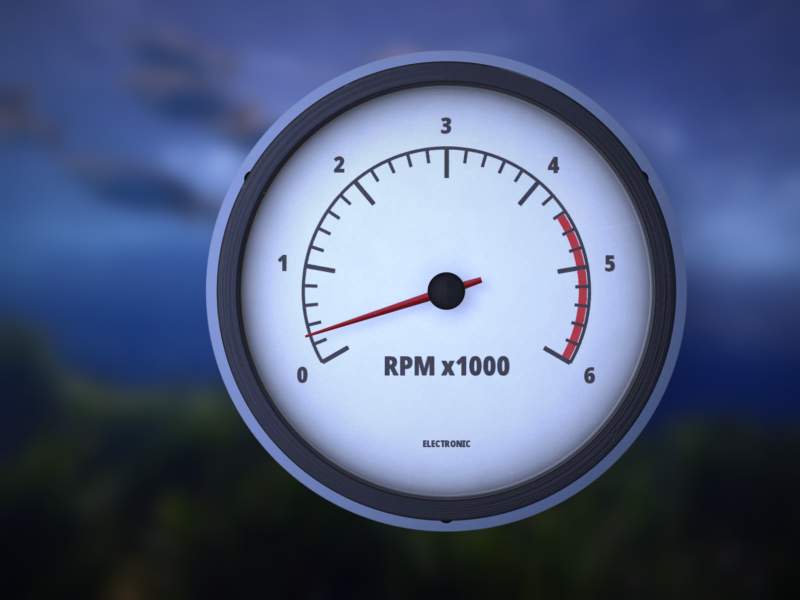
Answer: {"value": 300, "unit": "rpm"}
